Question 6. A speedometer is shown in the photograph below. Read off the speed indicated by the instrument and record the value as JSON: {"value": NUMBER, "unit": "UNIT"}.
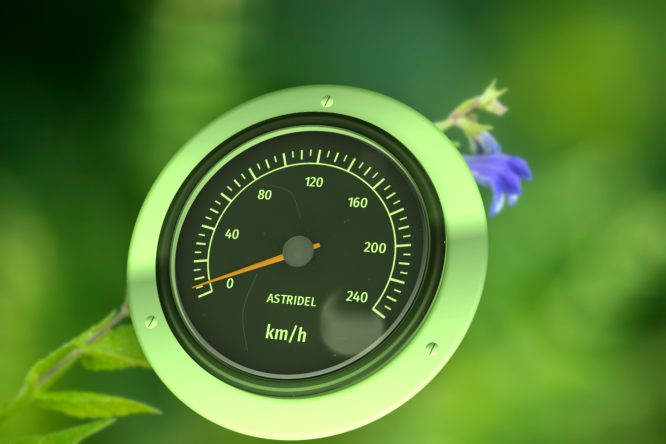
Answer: {"value": 5, "unit": "km/h"}
